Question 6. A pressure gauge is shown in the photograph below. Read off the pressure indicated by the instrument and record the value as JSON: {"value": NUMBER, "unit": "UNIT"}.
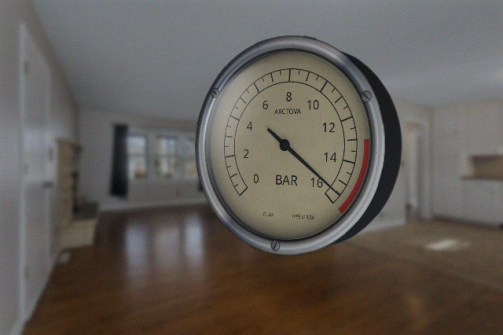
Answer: {"value": 15.5, "unit": "bar"}
